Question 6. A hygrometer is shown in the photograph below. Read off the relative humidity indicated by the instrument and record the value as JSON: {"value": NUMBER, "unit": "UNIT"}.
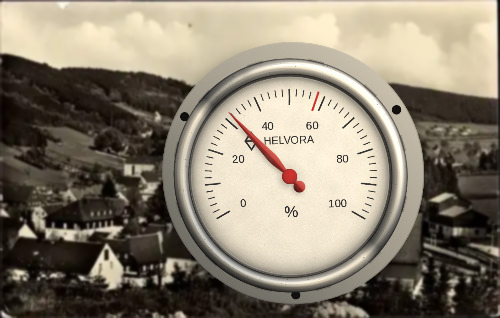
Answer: {"value": 32, "unit": "%"}
